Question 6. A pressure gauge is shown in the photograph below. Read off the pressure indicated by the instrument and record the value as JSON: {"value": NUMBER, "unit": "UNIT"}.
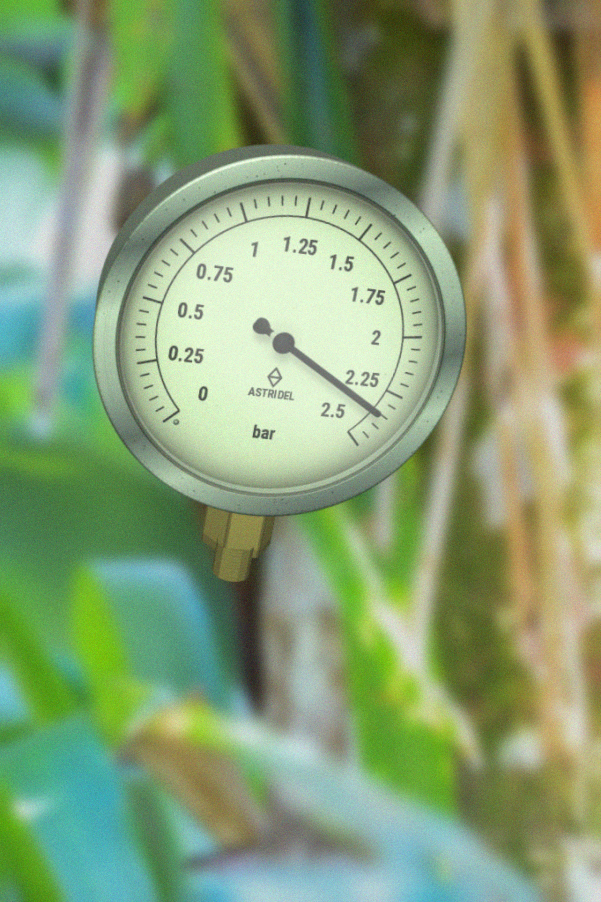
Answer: {"value": 2.35, "unit": "bar"}
